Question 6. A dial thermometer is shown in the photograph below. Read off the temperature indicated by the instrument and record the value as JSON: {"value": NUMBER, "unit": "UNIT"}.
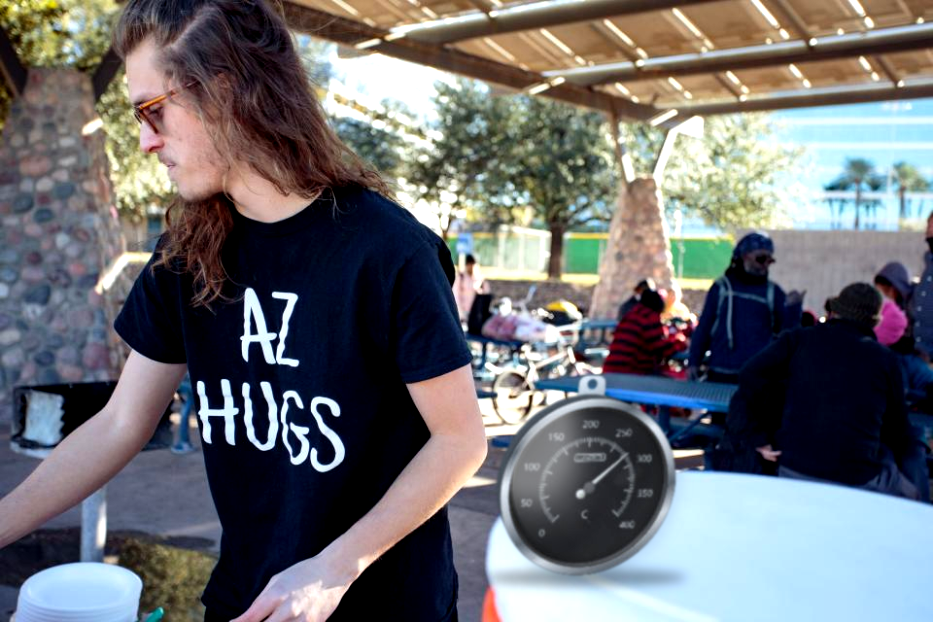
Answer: {"value": 275, "unit": "°C"}
